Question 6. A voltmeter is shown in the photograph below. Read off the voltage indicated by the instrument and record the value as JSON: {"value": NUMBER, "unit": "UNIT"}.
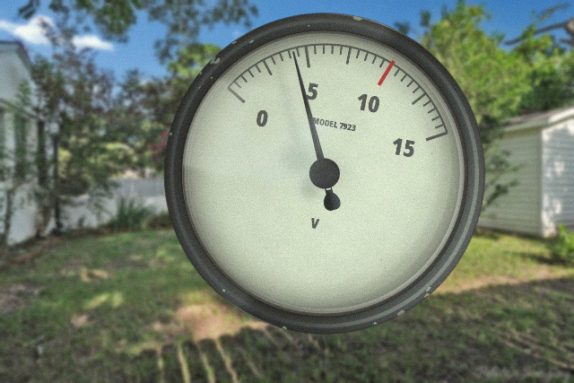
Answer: {"value": 4.25, "unit": "V"}
